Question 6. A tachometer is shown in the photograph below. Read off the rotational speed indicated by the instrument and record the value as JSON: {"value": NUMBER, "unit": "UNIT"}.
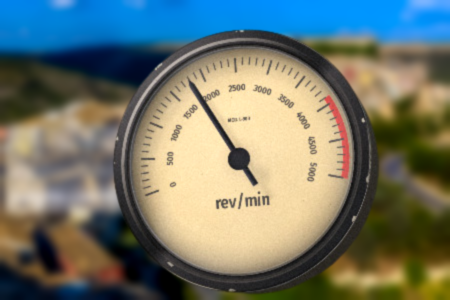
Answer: {"value": 1800, "unit": "rpm"}
